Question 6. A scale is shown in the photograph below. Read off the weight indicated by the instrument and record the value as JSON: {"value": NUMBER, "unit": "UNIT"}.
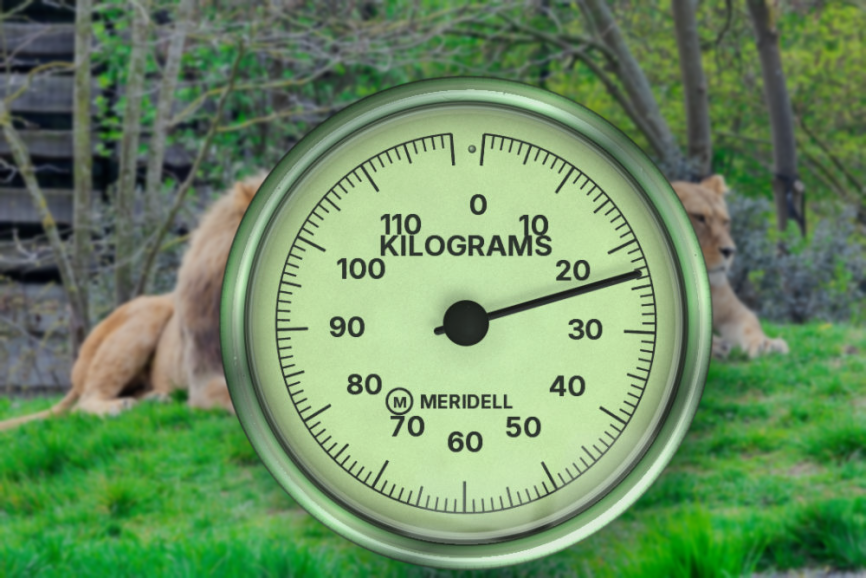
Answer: {"value": 23.5, "unit": "kg"}
